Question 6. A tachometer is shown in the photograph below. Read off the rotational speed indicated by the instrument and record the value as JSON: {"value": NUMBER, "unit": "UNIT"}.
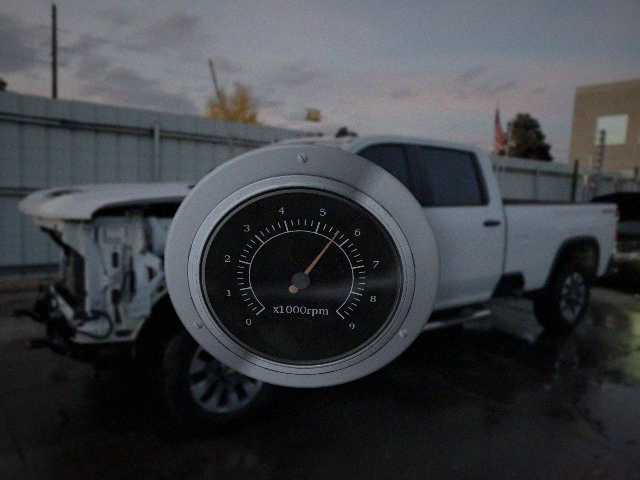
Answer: {"value": 5600, "unit": "rpm"}
